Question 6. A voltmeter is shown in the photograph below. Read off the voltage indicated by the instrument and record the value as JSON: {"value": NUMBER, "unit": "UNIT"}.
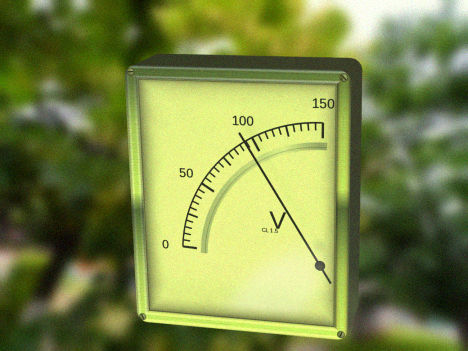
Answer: {"value": 95, "unit": "V"}
